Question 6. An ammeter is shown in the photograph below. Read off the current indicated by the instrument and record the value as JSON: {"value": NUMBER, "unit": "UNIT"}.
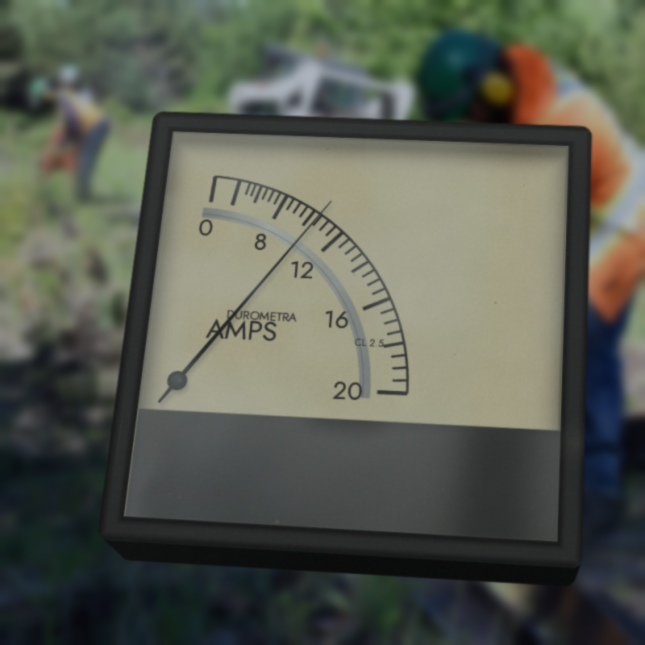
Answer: {"value": 10.5, "unit": "A"}
